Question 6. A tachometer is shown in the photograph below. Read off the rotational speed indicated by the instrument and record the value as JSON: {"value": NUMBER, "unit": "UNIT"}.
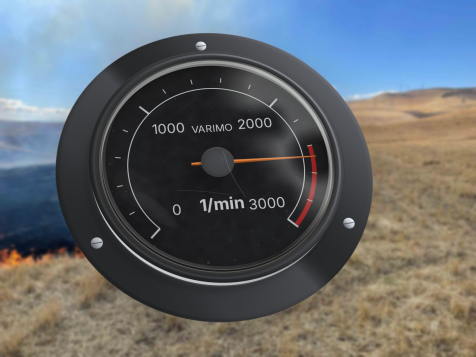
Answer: {"value": 2500, "unit": "rpm"}
